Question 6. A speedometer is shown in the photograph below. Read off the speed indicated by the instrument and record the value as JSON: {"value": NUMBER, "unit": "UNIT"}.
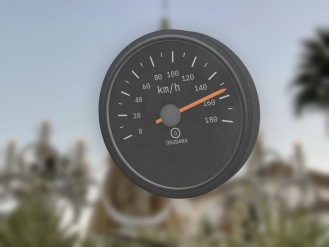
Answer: {"value": 155, "unit": "km/h"}
